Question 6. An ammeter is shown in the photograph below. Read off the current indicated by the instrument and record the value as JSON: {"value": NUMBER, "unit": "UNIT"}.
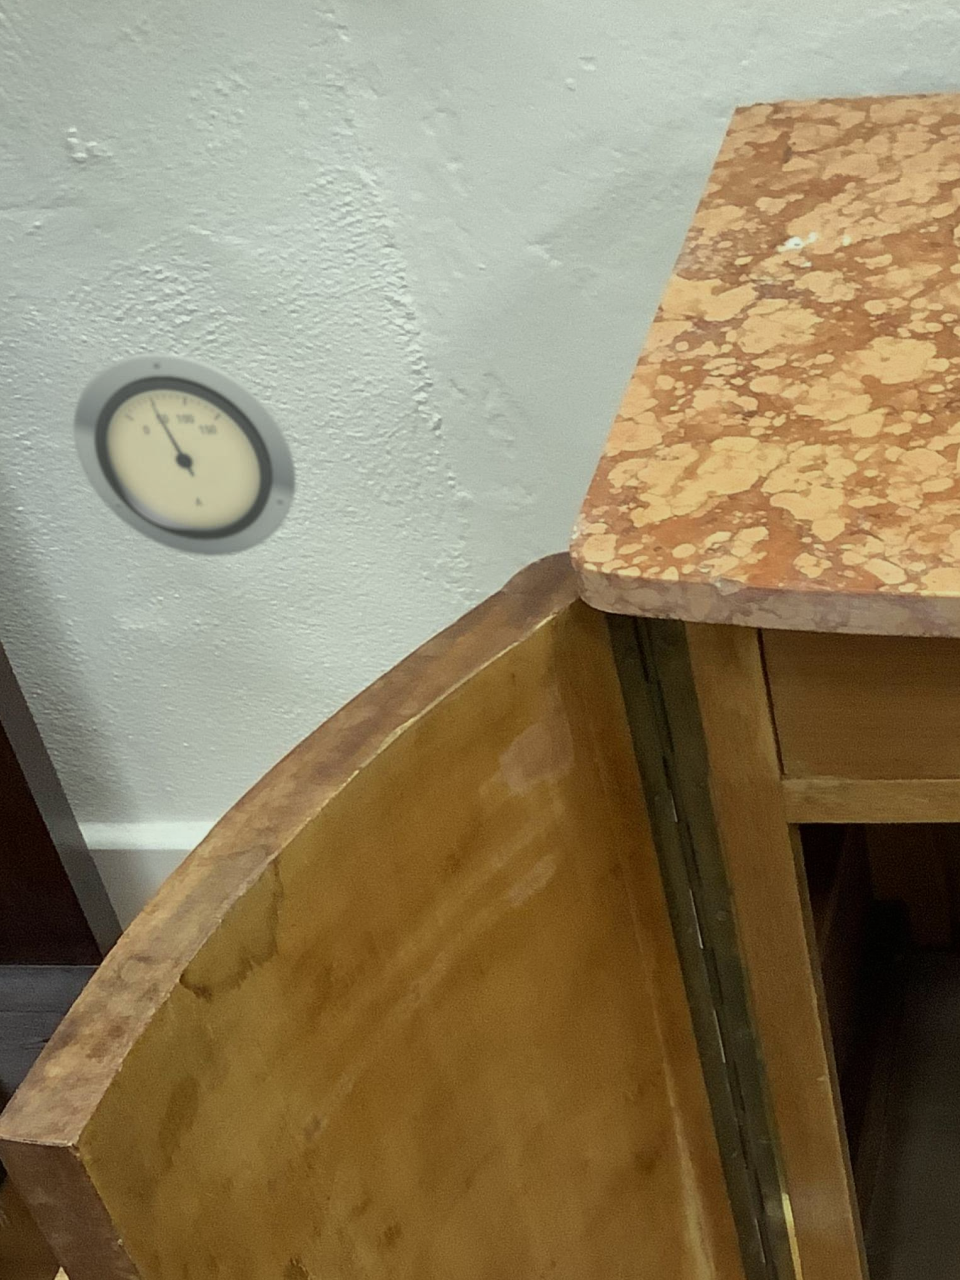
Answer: {"value": 50, "unit": "A"}
